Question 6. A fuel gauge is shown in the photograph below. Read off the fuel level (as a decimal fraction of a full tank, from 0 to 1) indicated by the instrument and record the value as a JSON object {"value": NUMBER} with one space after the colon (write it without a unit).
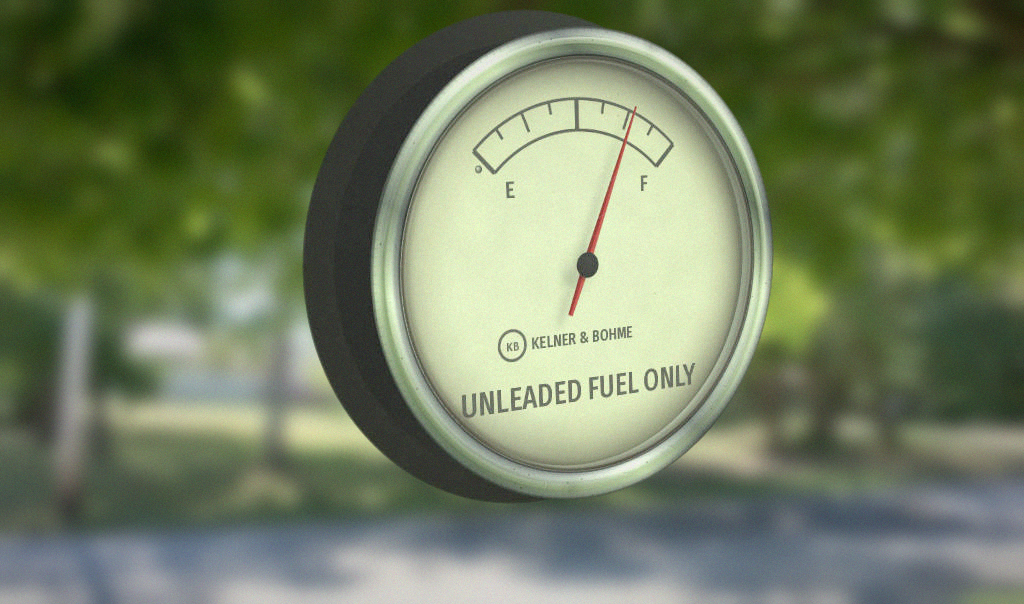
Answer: {"value": 0.75}
